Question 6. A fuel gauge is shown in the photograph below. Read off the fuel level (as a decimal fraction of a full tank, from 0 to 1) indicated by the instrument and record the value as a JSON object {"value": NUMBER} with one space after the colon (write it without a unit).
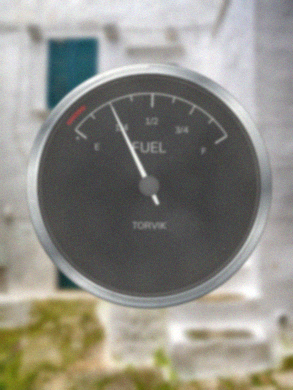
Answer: {"value": 0.25}
